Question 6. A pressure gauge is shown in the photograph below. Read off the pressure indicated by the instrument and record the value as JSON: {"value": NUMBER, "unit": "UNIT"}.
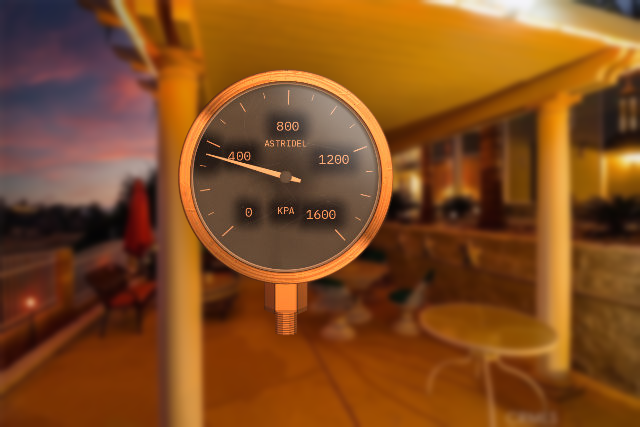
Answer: {"value": 350, "unit": "kPa"}
